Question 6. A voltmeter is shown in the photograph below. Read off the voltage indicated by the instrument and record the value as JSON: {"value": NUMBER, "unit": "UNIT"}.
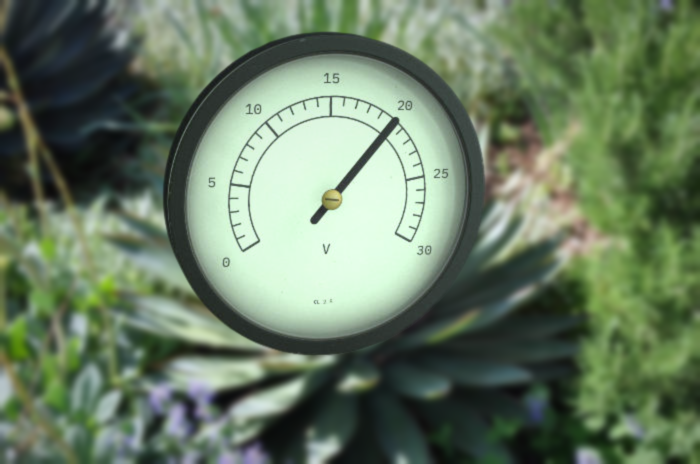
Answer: {"value": 20, "unit": "V"}
